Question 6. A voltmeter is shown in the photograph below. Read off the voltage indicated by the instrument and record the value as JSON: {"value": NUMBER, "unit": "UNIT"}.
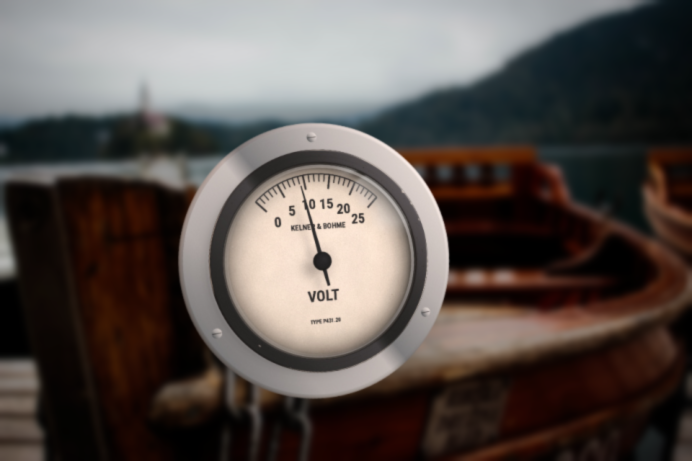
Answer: {"value": 9, "unit": "V"}
